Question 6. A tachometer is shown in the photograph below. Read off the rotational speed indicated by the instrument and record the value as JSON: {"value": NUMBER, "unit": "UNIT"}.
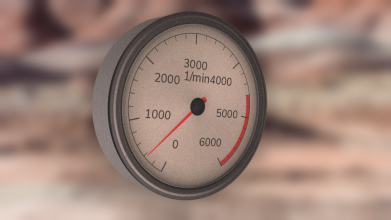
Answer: {"value": 400, "unit": "rpm"}
